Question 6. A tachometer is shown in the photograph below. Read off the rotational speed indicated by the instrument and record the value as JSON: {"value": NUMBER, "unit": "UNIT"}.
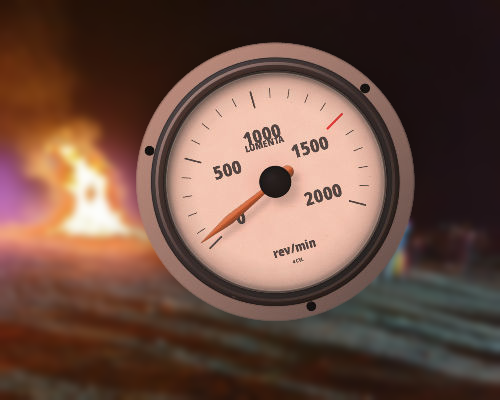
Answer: {"value": 50, "unit": "rpm"}
